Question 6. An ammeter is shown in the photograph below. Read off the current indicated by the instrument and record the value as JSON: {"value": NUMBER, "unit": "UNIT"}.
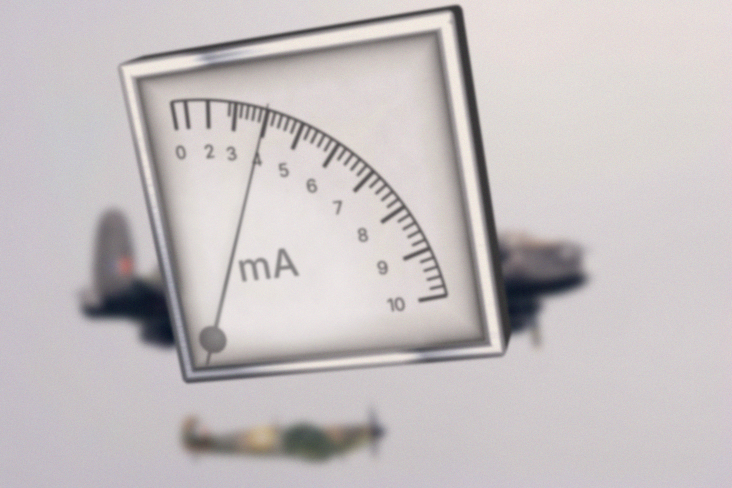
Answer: {"value": 4, "unit": "mA"}
